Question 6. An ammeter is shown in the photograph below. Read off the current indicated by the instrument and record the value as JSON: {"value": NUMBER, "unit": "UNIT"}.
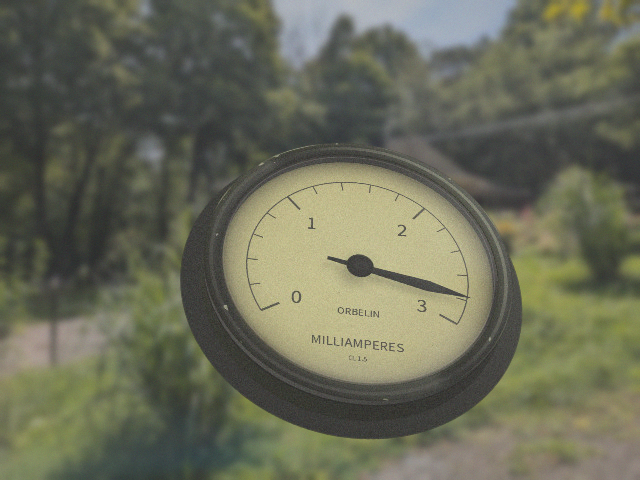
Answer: {"value": 2.8, "unit": "mA"}
